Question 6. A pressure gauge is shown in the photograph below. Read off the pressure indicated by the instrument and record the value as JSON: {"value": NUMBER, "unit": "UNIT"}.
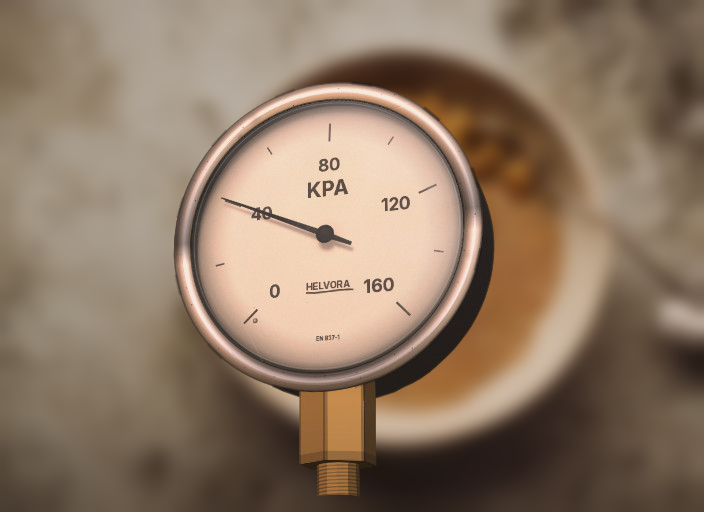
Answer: {"value": 40, "unit": "kPa"}
